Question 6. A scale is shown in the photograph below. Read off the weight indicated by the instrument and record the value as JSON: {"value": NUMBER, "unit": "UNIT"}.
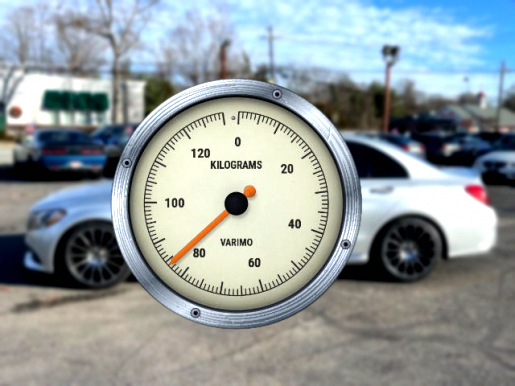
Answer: {"value": 84, "unit": "kg"}
